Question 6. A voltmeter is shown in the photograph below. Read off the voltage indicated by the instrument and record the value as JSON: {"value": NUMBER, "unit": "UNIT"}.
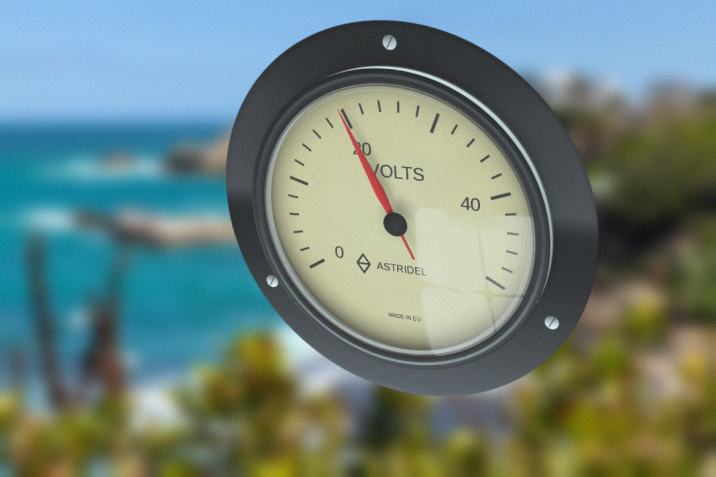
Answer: {"value": 20, "unit": "V"}
